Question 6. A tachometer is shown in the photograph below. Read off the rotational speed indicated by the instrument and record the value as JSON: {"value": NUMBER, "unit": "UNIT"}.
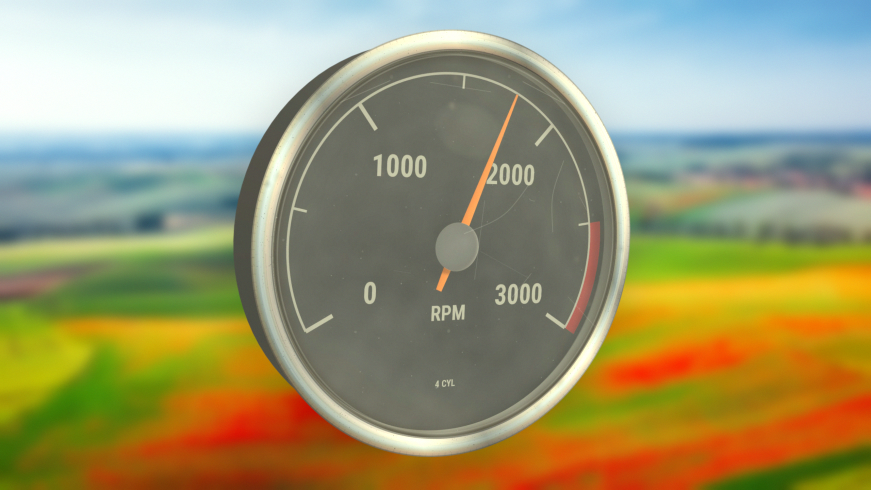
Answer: {"value": 1750, "unit": "rpm"}
